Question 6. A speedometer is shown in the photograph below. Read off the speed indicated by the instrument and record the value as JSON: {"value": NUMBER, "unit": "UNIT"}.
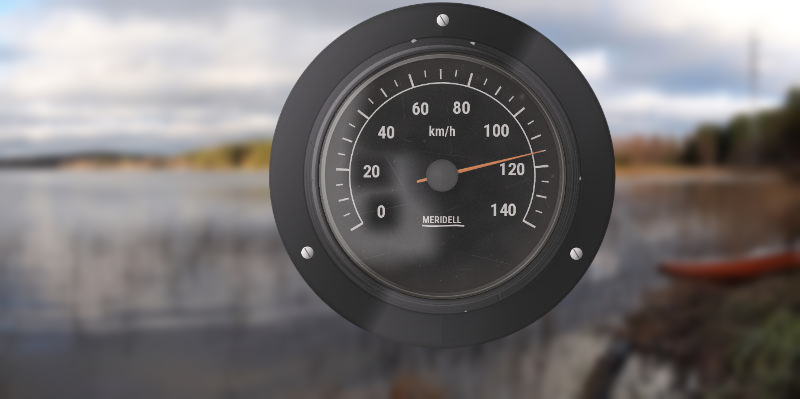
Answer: {"value": 115, "unit": "km/h"}
